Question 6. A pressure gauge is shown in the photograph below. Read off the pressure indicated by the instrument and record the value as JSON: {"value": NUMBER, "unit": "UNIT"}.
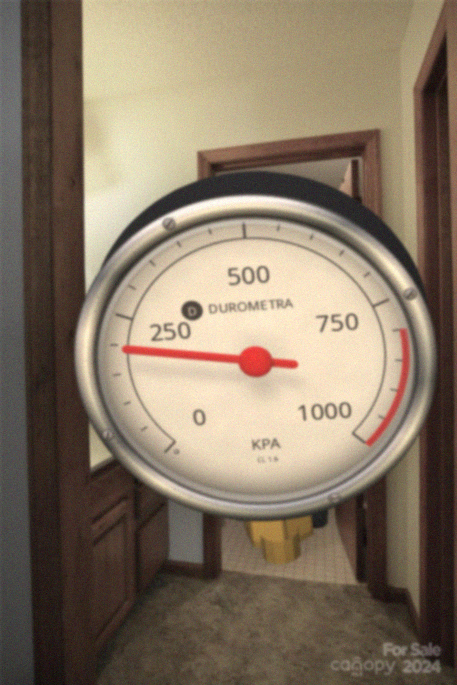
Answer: {"value": 200, "unit": "kPa"}
